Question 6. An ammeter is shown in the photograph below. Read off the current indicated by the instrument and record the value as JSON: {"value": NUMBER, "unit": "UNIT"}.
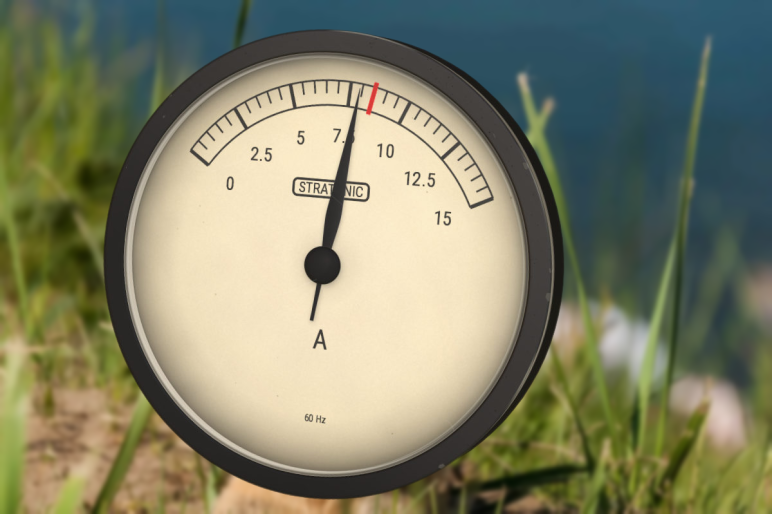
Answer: {"value": 8, "unit": "A"}
